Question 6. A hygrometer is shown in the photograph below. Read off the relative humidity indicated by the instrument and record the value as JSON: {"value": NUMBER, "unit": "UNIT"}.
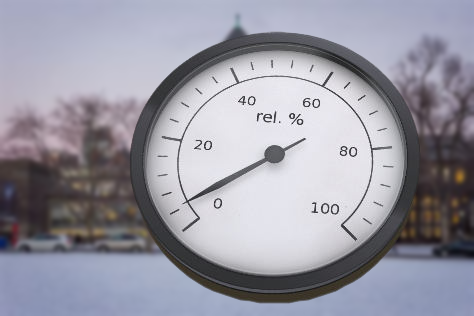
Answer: {"value": 4, "unit": "%"}
